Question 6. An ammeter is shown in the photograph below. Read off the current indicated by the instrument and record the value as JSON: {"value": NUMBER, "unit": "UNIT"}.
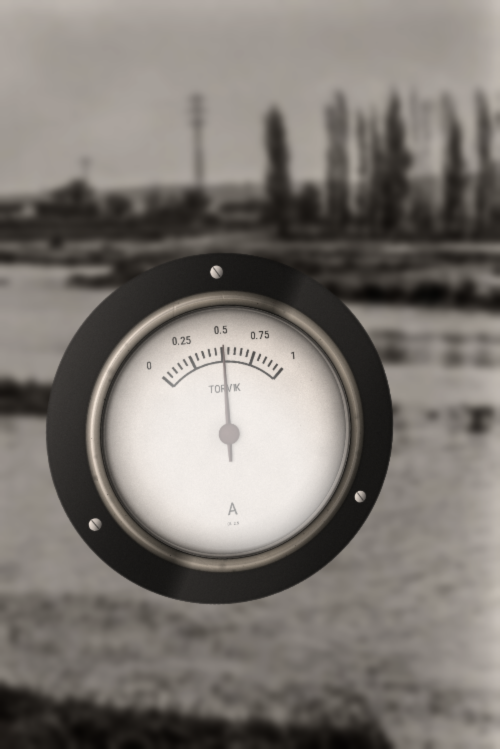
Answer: {"value": 0.5, "unit": "A"}
